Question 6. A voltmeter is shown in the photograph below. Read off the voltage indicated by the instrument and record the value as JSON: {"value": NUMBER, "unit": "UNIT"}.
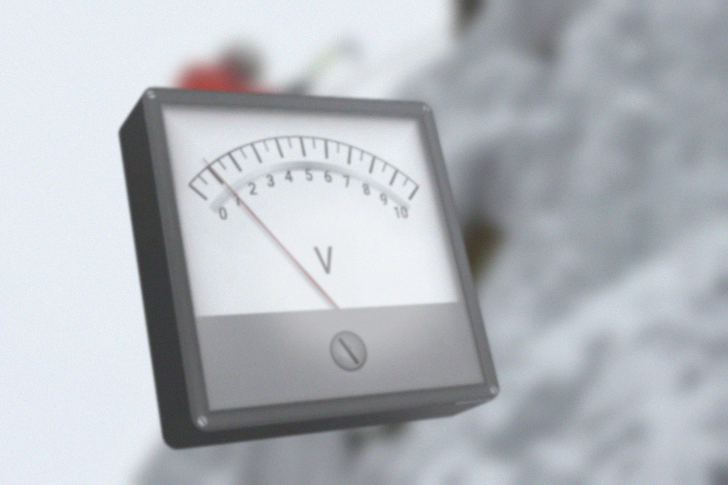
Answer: {"value": 1, "unit": "V"}
